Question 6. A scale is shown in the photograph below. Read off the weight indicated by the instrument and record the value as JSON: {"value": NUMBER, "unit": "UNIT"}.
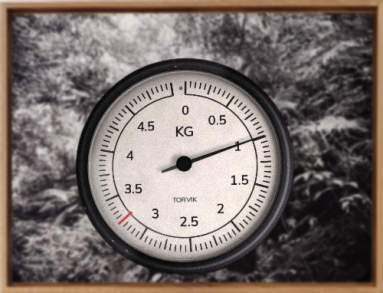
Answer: {"value": 1, "unit": "kg"}
